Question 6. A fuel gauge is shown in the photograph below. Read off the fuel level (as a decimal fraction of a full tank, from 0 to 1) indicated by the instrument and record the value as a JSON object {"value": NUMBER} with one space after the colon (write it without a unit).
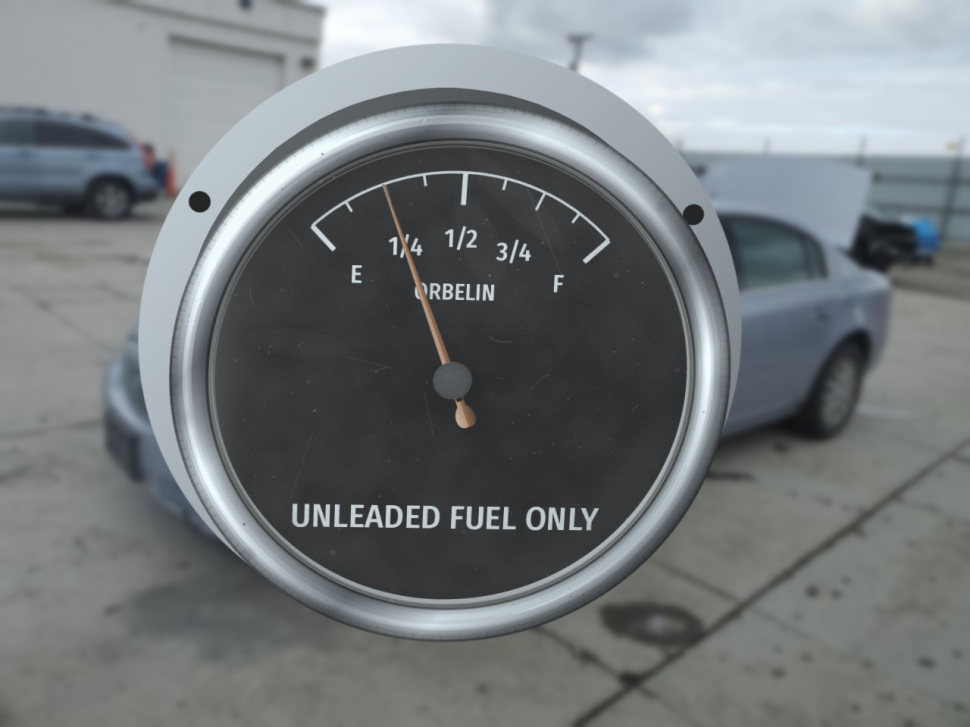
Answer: {"value": 0.25}
